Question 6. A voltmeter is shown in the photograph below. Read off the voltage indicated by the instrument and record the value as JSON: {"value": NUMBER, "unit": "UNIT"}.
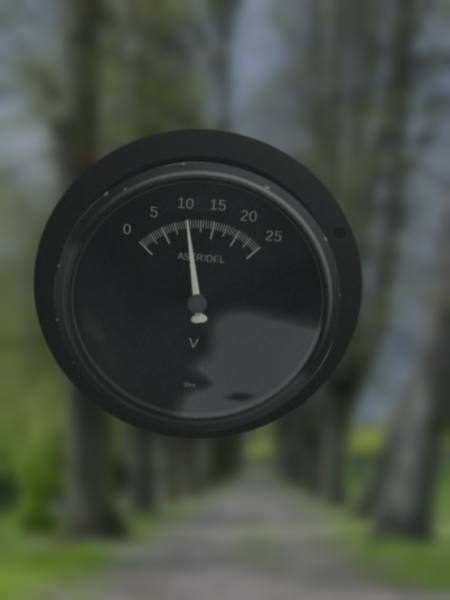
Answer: {"value": 10, "unit": "V"}
